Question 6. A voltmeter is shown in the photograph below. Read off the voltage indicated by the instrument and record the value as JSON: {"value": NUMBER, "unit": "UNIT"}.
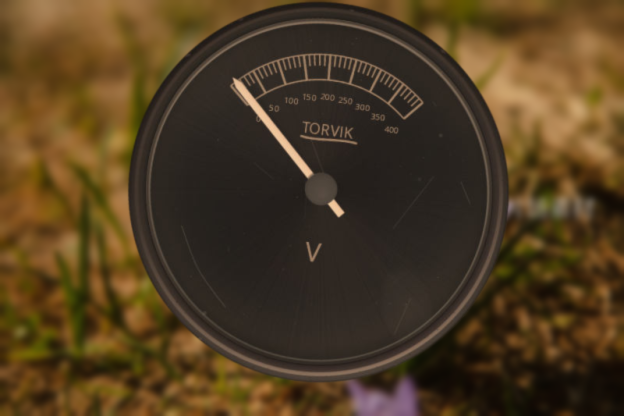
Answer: {"value": 10, "unit": "V"}
